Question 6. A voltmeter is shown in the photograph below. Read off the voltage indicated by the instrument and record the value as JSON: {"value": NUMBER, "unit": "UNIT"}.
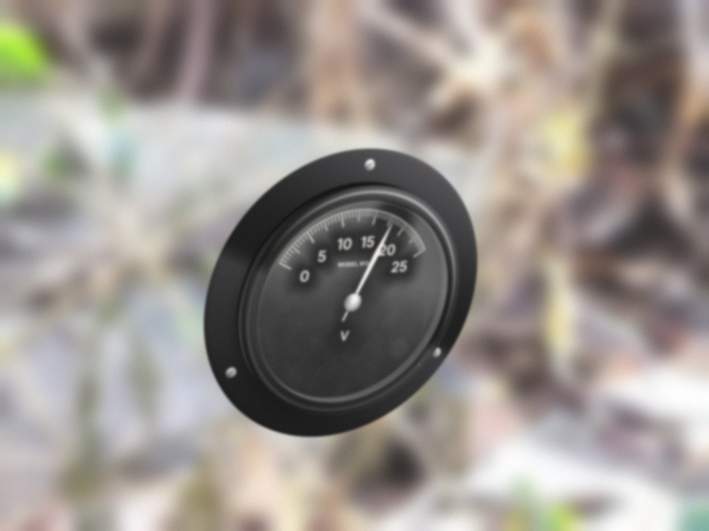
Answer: {"value": 17.5, "unit": "V"}
